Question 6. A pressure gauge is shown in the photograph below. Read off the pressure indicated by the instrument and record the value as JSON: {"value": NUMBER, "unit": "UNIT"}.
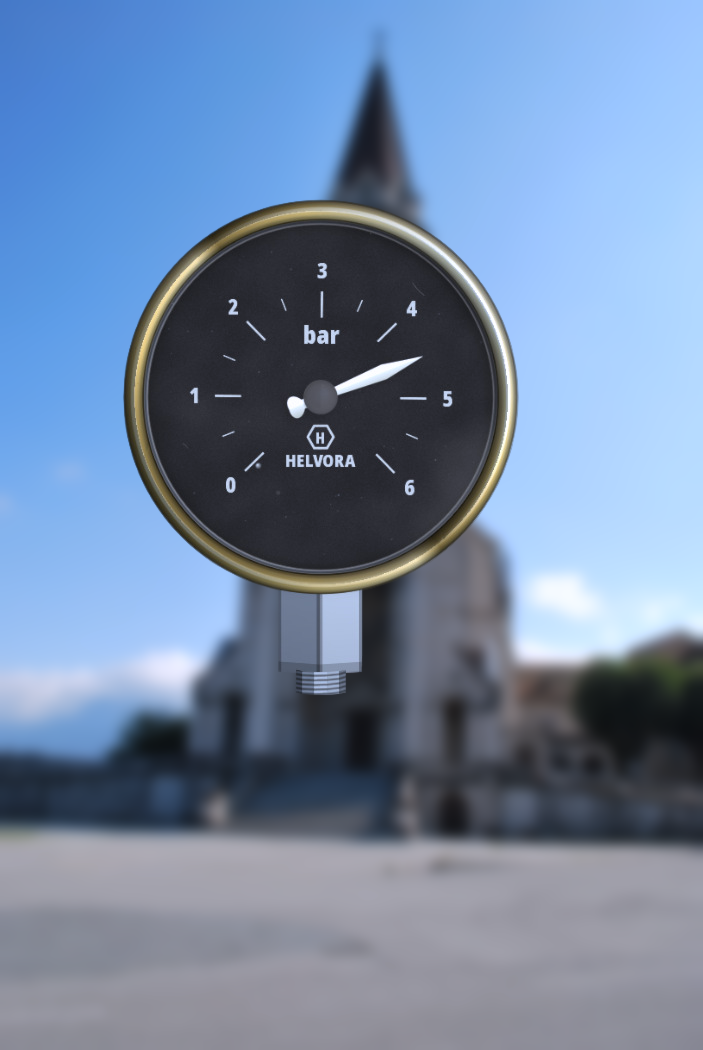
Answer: {"value": 4.5, "unit": "bar"}
